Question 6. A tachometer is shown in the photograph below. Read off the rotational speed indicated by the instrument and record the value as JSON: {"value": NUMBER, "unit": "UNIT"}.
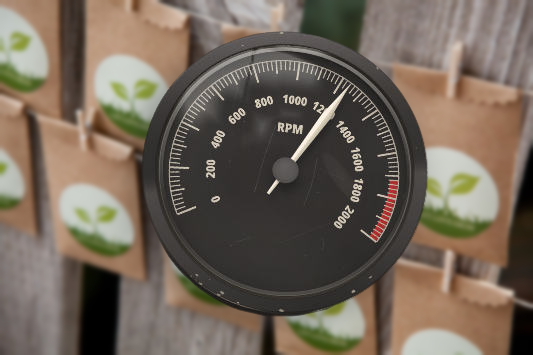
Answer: {"value": 1240, "unit": "rpm"}
